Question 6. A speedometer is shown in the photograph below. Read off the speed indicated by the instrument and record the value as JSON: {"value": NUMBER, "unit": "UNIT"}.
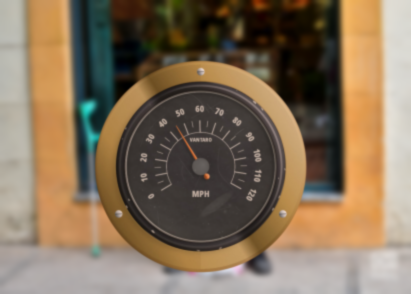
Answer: {"value": 45, "unit": "mph"}
